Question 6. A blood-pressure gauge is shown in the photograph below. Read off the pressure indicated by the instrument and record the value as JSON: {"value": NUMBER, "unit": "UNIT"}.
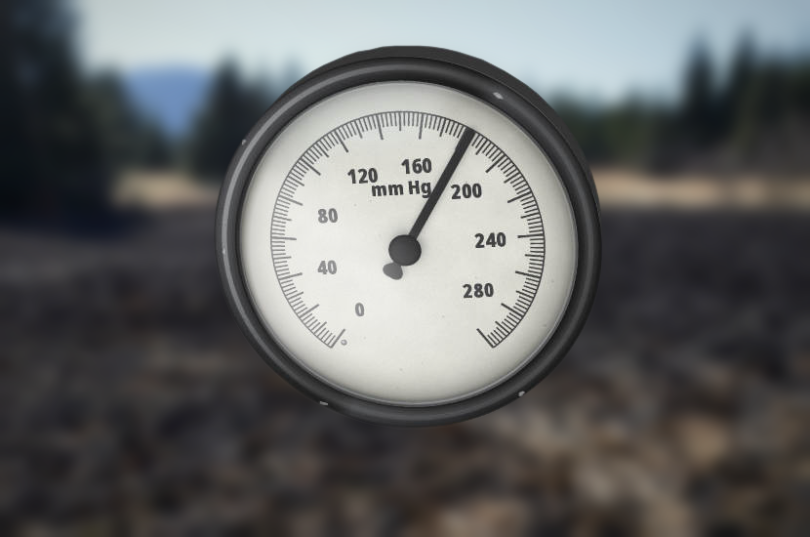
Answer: {"value": 182, "unit": "mmHg"}
